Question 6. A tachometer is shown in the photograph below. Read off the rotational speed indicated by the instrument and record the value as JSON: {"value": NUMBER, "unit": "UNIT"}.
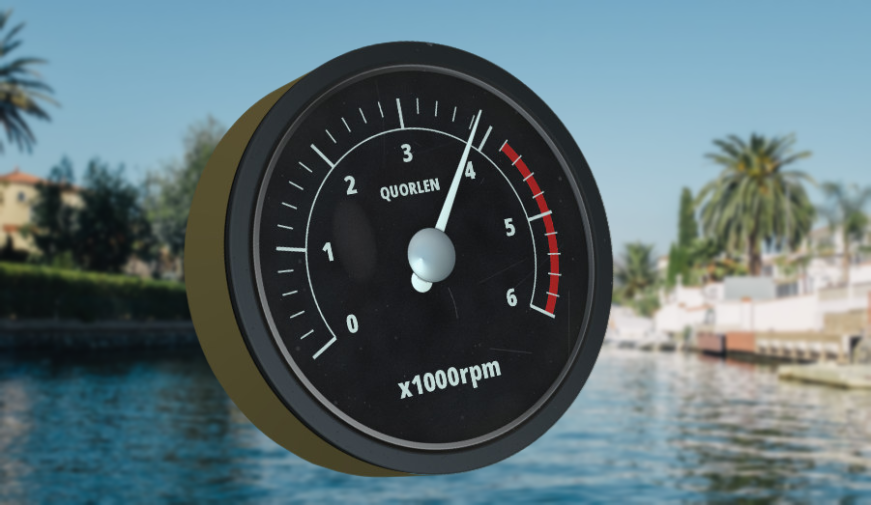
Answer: {"value": 3800, "unit": "rpm"}
